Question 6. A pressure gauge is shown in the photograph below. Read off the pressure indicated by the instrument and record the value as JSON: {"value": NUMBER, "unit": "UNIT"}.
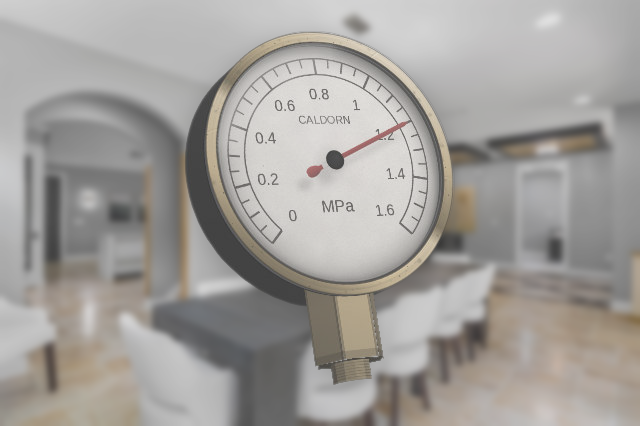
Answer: {"value": 1.2, "unit": "MPa"}
